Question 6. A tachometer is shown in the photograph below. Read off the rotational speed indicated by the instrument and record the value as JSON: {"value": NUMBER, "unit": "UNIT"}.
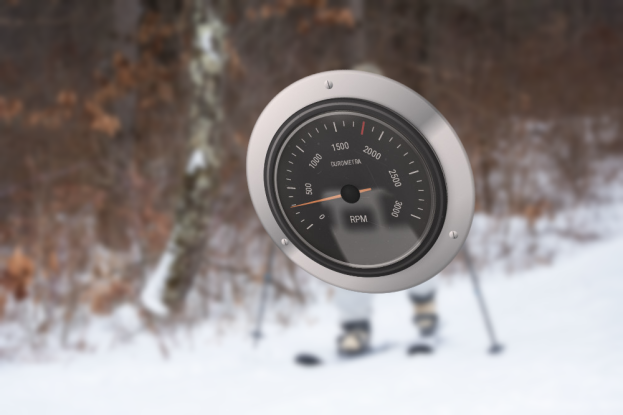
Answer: {"value": 300, "unit": "rpm"}
